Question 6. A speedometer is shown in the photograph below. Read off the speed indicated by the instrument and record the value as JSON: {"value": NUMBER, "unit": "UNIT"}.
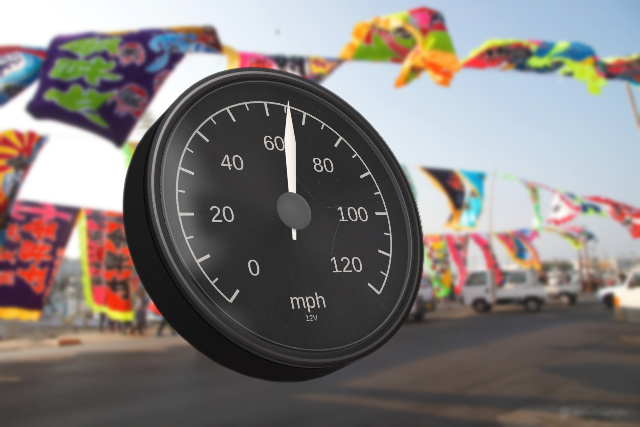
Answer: {"value": 65, "unit": "mph"}
